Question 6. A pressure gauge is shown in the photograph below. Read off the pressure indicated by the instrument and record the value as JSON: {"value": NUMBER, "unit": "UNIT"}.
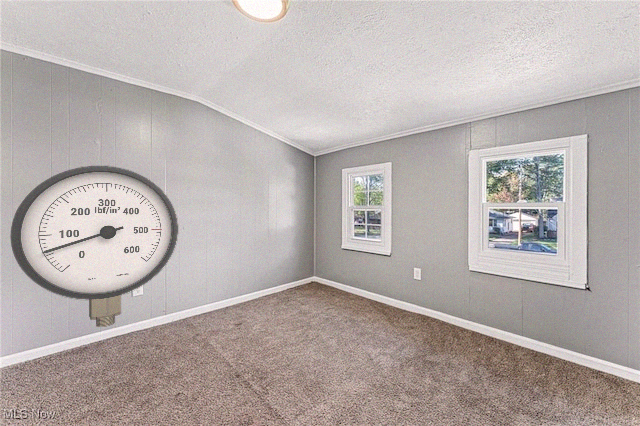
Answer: {"value": 60, "unit": "psi"}
